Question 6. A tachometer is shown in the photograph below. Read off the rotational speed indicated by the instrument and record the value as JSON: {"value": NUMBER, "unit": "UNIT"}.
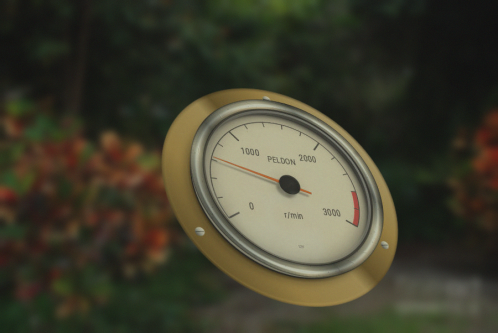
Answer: {"value": 600, "unit": "rpm"}
